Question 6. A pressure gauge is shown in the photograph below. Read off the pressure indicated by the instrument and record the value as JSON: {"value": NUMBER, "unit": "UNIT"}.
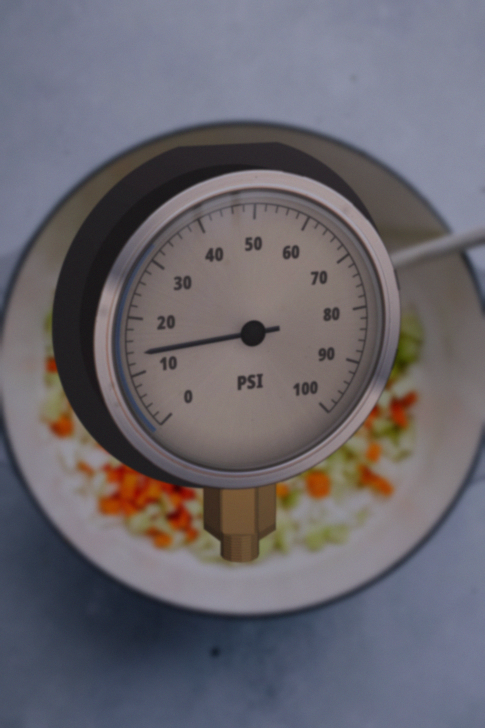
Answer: {"value": 14, "unit": "psi"}
